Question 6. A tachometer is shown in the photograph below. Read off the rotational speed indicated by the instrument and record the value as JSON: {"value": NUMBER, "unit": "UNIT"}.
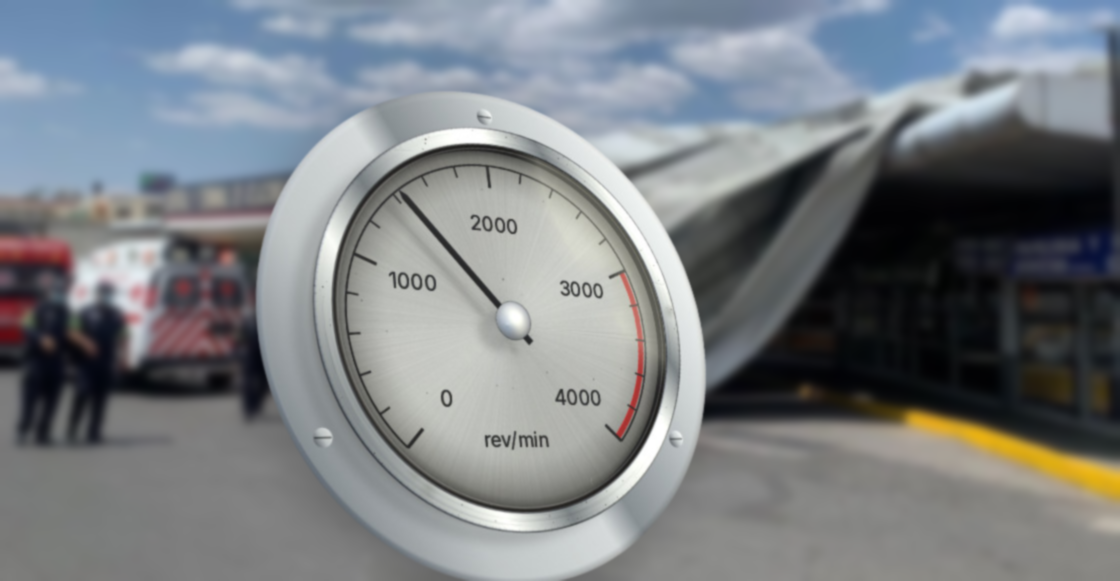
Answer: {"value": 1400, "unit": "rpm"}
